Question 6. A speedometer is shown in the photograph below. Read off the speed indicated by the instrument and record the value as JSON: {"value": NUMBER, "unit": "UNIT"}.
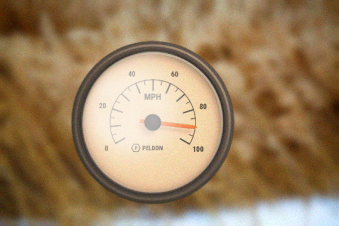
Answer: {"value": 90, "unit": "mph"}
